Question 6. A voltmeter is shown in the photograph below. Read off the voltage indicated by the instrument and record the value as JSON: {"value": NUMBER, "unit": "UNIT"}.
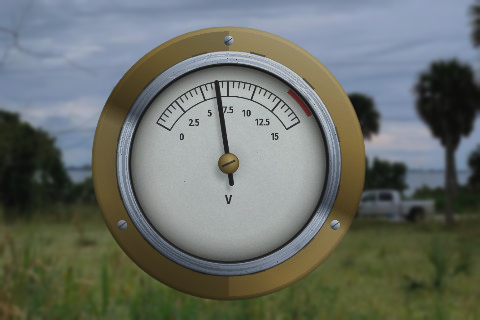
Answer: {"value": 6.5, "unit": "V"}
